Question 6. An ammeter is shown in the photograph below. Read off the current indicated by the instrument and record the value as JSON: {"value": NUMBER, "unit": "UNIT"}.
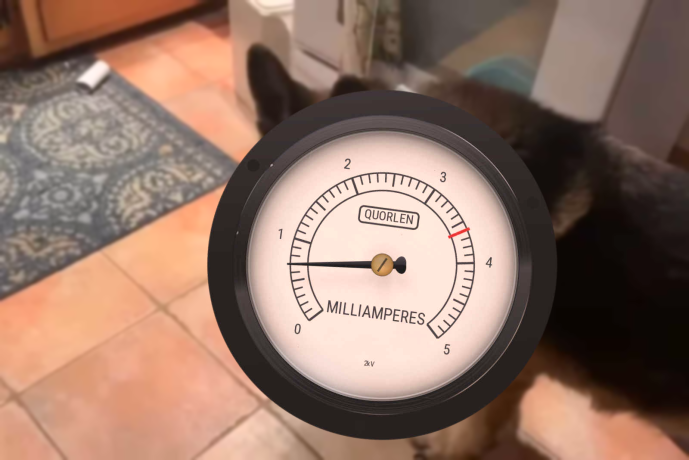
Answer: {"value": 0.7, "unit": "mA"}
